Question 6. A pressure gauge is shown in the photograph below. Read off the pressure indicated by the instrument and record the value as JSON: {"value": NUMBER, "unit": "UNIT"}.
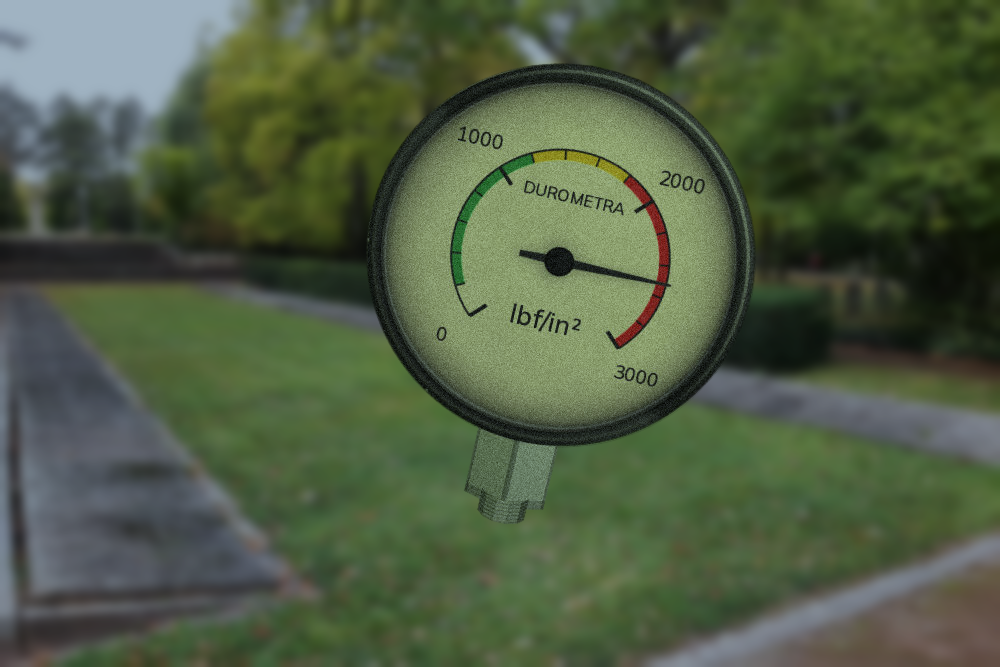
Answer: {"value": 2500, "unit": "psi"}
